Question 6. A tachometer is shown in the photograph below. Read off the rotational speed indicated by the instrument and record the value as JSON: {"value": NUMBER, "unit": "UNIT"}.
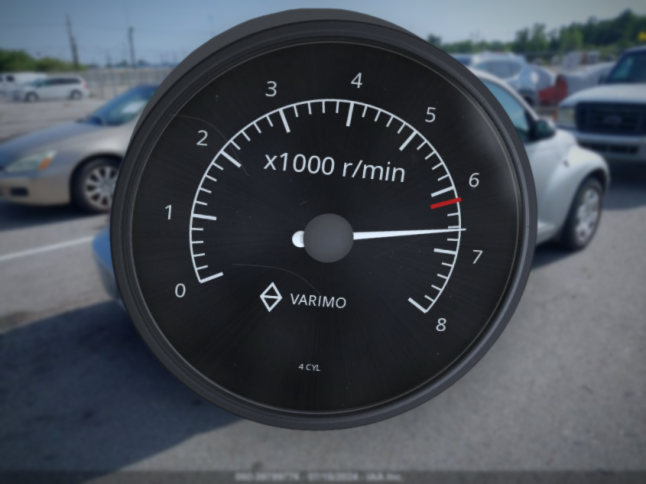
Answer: {"value": 6600, "unit": "rpm"}
